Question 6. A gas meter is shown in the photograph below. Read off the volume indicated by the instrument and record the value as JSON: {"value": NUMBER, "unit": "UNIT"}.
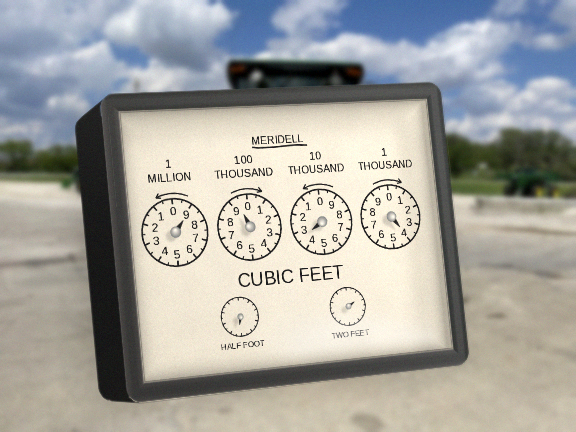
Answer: {"value": 893400, "unit": "ft³"}
